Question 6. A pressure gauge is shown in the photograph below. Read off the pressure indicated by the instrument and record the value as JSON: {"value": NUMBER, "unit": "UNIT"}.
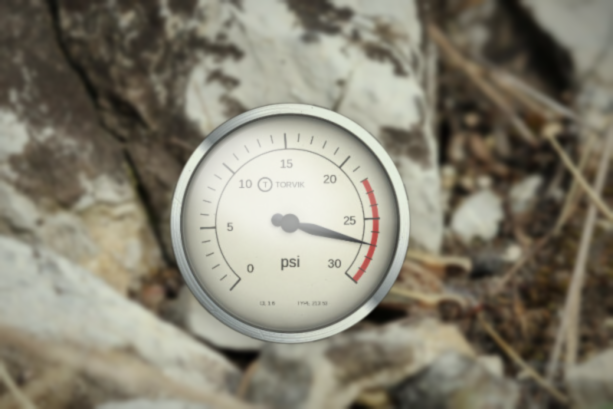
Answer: {"value": 27, "unit": "psi"}
